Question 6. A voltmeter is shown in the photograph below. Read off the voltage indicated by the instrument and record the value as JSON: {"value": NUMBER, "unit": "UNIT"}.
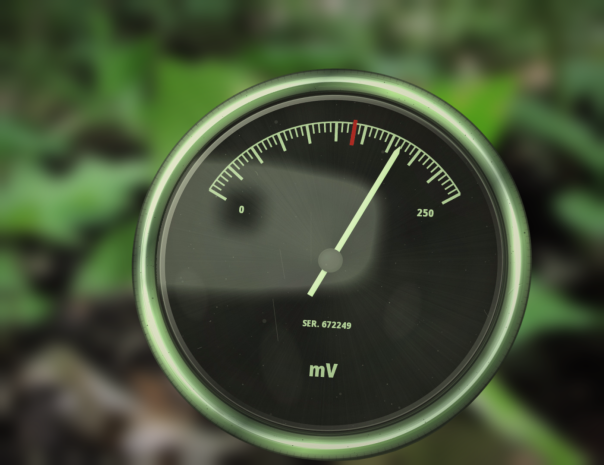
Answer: {"value": 185, "unit": "mV"}
